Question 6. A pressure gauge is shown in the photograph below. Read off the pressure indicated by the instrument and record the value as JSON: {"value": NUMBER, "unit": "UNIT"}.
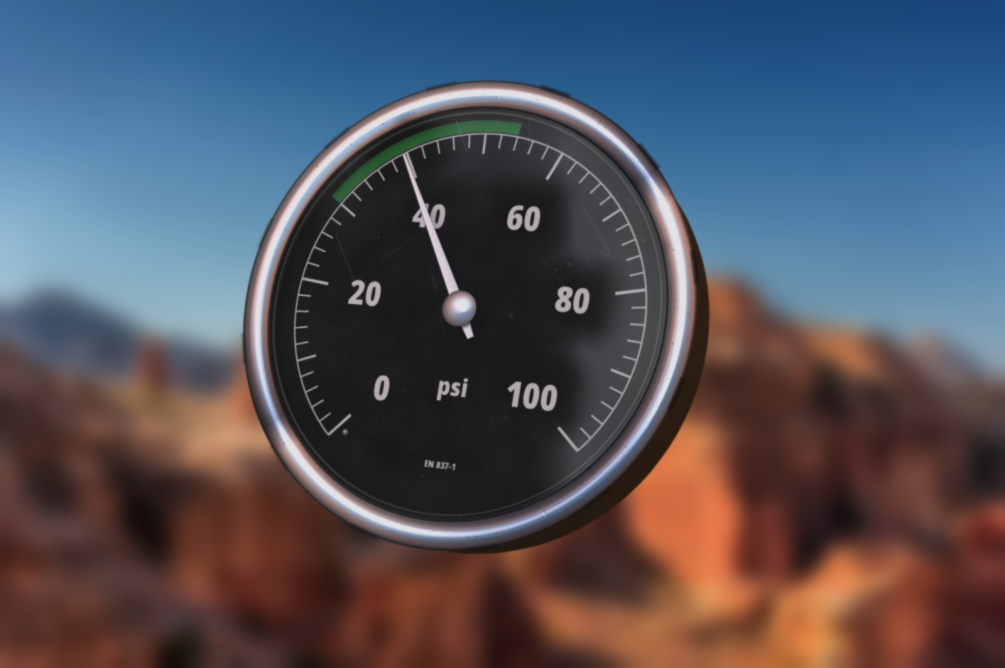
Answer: {"value": 40, "unit": "psi"}
